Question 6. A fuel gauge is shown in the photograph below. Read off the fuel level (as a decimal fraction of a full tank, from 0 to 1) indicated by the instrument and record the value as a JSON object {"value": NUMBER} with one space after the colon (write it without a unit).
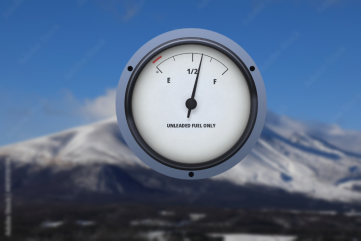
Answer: {"value": 0.625}
